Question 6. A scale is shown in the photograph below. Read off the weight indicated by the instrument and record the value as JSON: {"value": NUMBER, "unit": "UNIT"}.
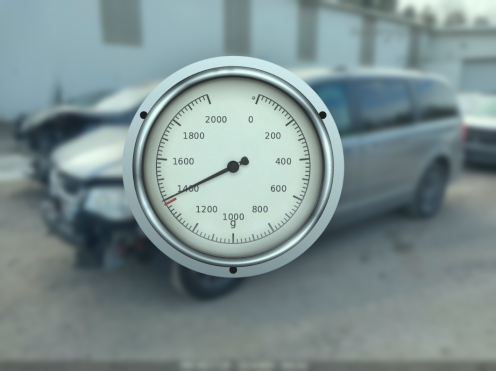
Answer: {"value": 1400, "unit": "g"}
